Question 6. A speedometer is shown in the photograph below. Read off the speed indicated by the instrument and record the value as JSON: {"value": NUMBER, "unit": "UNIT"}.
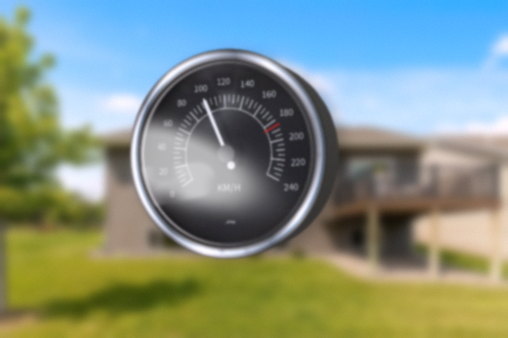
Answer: {"value": 100, "unit": "km/h"}
